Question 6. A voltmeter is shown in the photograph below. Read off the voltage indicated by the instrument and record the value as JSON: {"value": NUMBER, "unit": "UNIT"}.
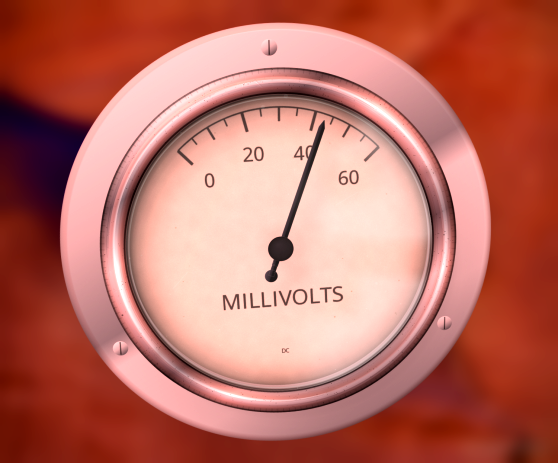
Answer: {"value": 42.5, "unit": "mV"}
